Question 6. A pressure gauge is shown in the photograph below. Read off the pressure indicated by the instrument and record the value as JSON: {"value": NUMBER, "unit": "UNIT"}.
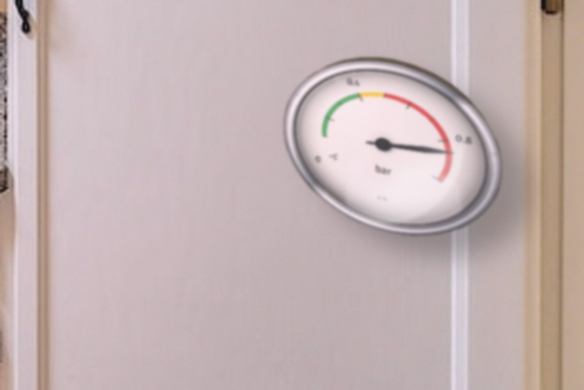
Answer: {"value": 0.85, "unit": "bar"}
